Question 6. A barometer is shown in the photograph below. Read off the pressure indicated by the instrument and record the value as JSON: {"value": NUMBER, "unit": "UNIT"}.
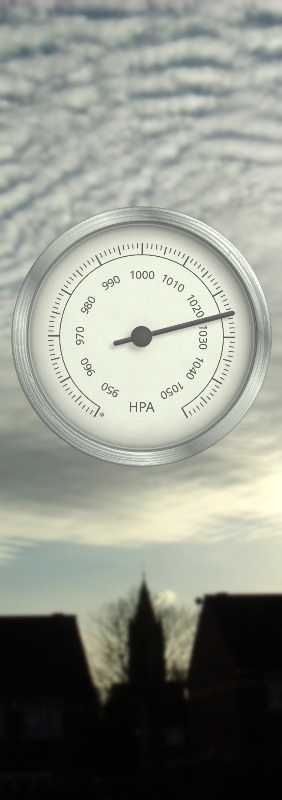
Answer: {"value": 1025, "unit": "hPa"}
